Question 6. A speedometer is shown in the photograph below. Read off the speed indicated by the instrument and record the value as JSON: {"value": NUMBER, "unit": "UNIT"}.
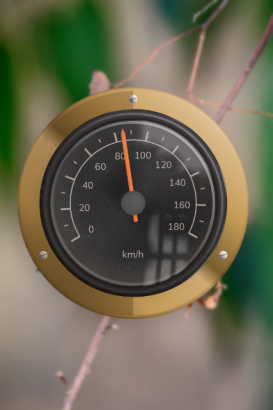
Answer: {"value": 85, "unit": "km/h"}
